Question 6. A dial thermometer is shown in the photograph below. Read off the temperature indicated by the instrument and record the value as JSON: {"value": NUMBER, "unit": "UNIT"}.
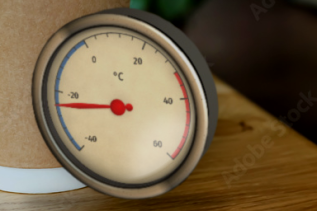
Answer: {"value": -24, "unit": "°C"}
